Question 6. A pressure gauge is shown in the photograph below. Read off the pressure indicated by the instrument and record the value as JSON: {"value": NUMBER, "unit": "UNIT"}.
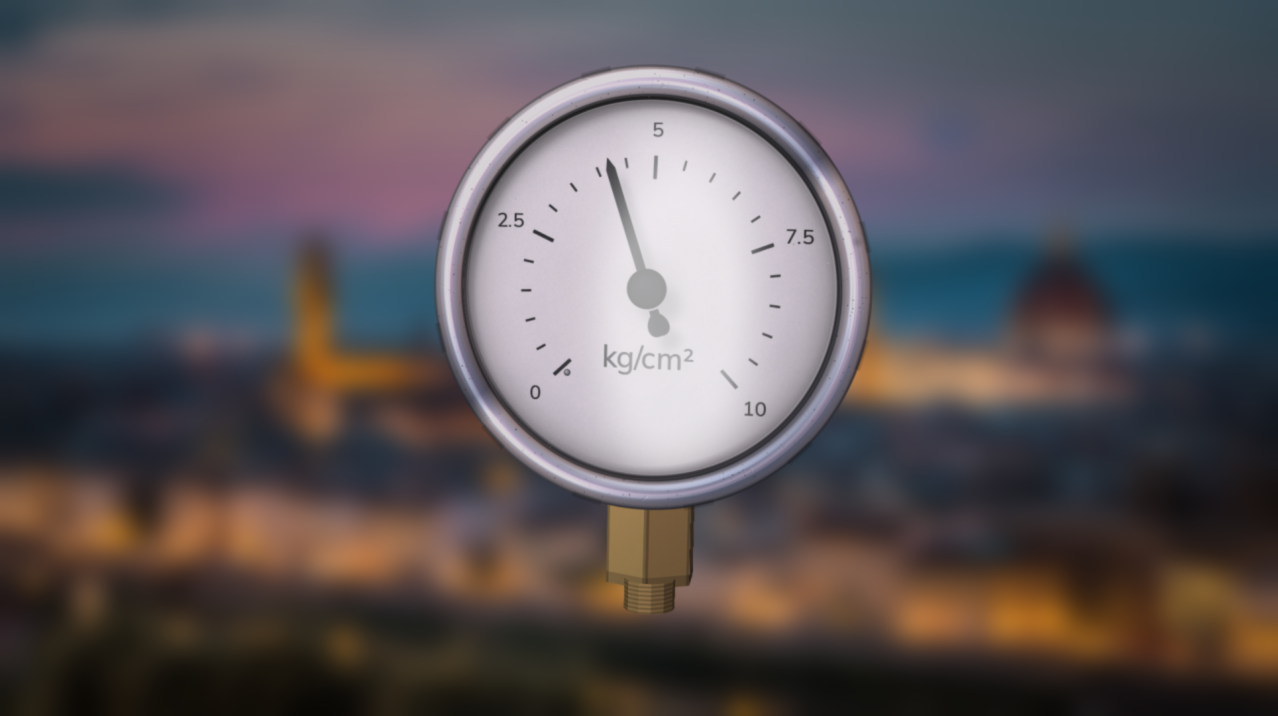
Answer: {"value": 4.25, "unit": "kg/cm²"}
